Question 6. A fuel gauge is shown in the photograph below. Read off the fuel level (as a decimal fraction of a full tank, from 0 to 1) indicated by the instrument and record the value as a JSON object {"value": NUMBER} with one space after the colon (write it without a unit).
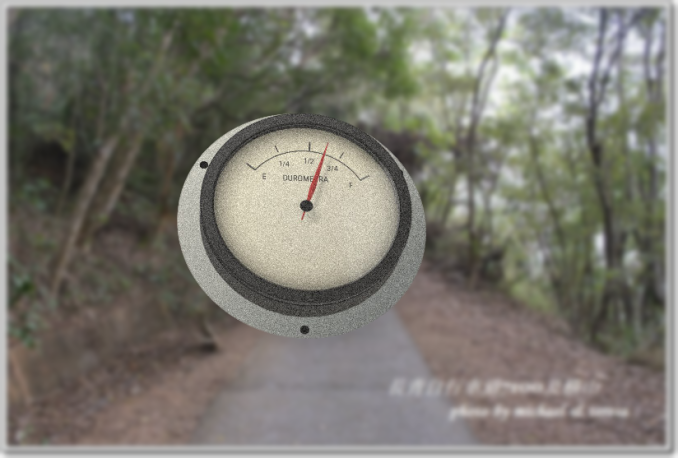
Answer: {"value": 0.625}
